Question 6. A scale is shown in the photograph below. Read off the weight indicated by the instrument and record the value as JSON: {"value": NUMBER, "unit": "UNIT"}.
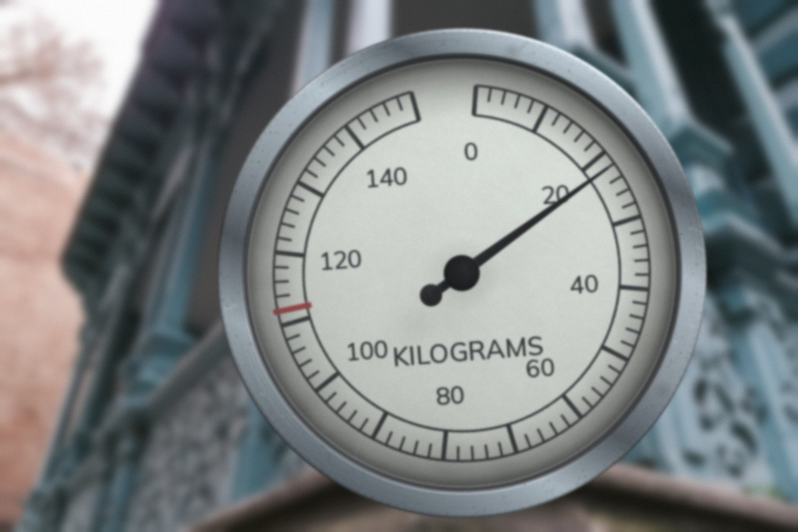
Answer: {"value": 22, "unit": "kg"}
